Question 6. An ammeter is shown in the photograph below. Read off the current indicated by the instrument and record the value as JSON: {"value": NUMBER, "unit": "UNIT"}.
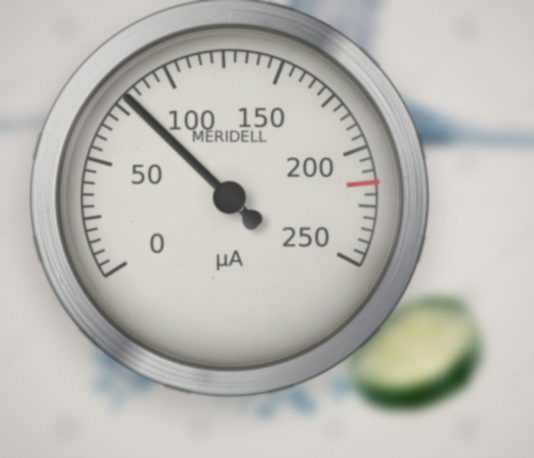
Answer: {"value": 80, "unit": "µA"}
